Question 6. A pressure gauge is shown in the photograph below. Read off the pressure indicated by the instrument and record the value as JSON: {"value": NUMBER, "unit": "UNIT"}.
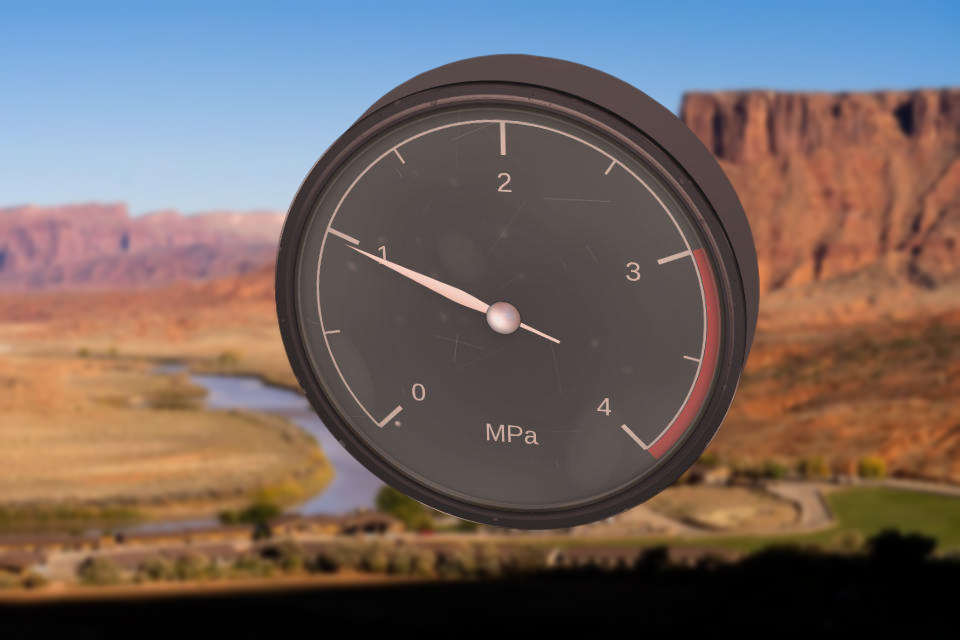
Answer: {"value": 1, "unit": "MPa"}
